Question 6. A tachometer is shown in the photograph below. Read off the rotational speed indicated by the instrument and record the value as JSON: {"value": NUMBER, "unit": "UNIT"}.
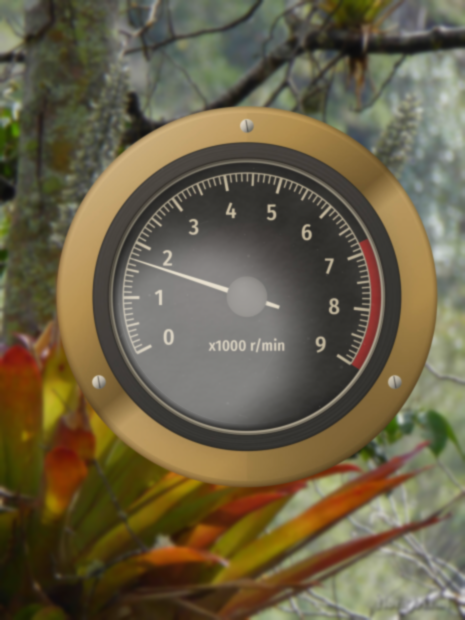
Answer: {"value": 1700, "unit": "rpm"}
